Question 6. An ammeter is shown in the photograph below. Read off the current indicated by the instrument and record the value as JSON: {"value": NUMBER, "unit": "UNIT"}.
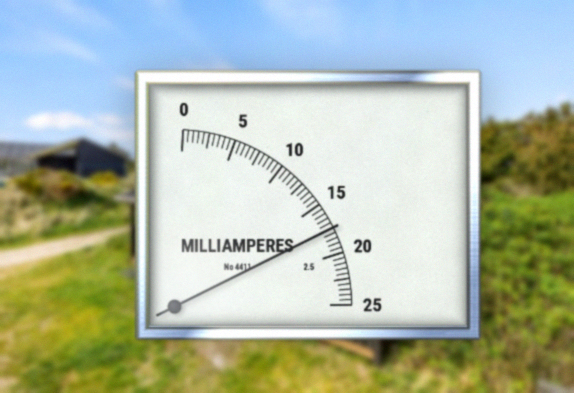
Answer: {"value": 17.5, "unit": "mA"}
